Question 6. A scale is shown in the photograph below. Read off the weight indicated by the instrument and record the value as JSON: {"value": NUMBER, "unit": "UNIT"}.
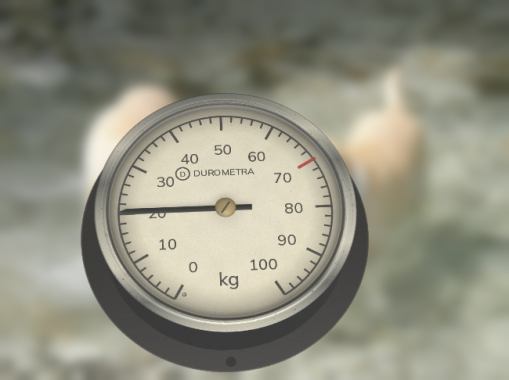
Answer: {"value": 20, "unit": "kg"}
